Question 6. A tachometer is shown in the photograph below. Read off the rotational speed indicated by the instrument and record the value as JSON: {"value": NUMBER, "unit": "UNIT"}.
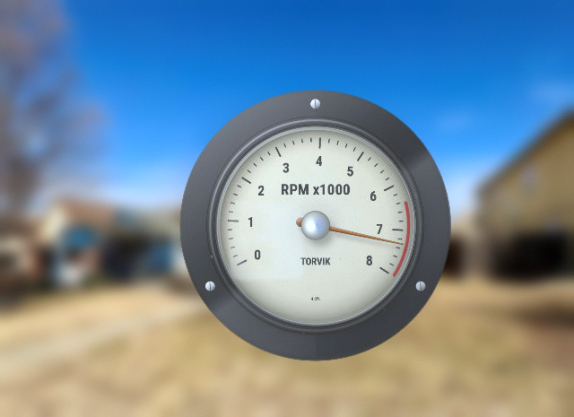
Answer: {"value": 7300, "unit": "rpm"}
